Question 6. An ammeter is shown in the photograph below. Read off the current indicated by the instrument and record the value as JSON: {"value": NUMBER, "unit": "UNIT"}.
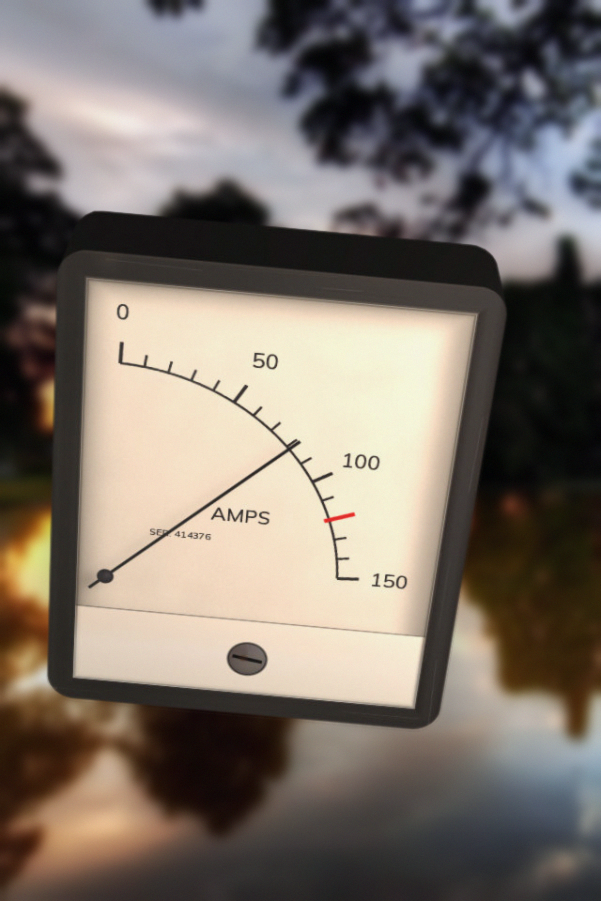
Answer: {"value": 80, "unit": "A"}
